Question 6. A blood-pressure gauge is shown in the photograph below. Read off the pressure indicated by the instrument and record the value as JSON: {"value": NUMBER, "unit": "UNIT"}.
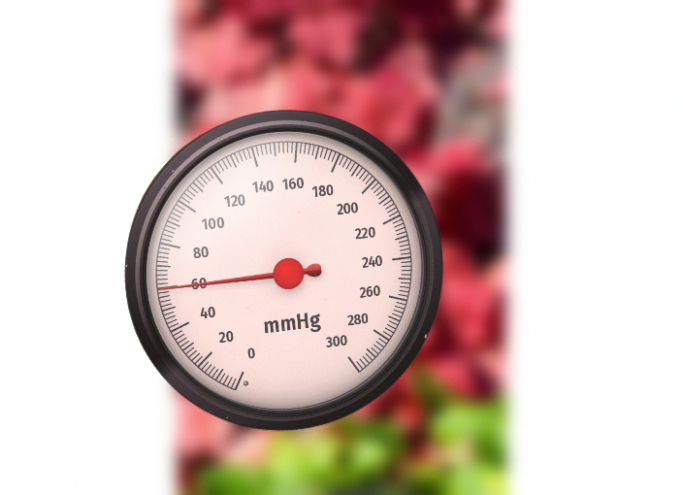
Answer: {"value": 60, "unit": "mmHg"}
